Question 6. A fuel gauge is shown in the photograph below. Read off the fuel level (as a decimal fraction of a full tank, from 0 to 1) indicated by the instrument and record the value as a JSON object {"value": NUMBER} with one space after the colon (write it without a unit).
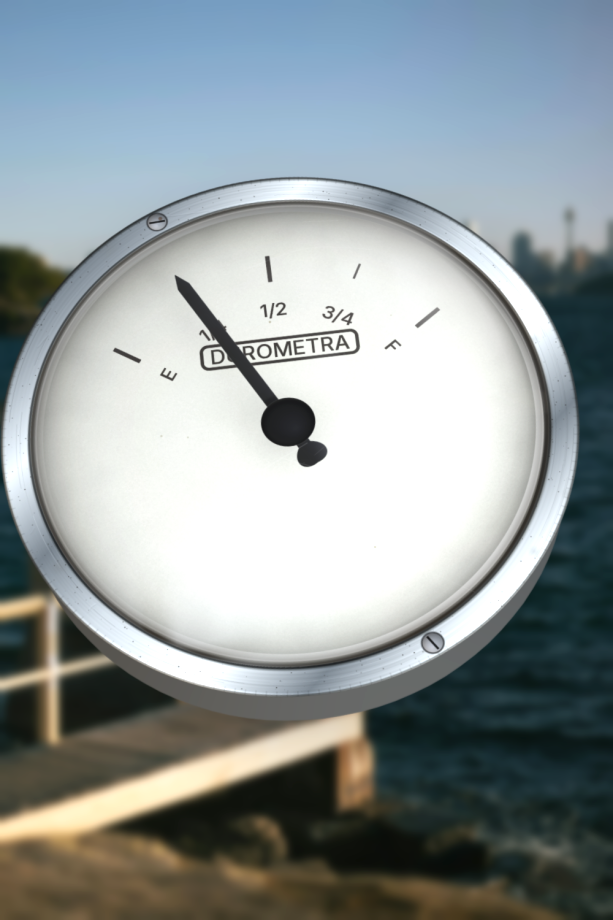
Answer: {"value": 0.25}
